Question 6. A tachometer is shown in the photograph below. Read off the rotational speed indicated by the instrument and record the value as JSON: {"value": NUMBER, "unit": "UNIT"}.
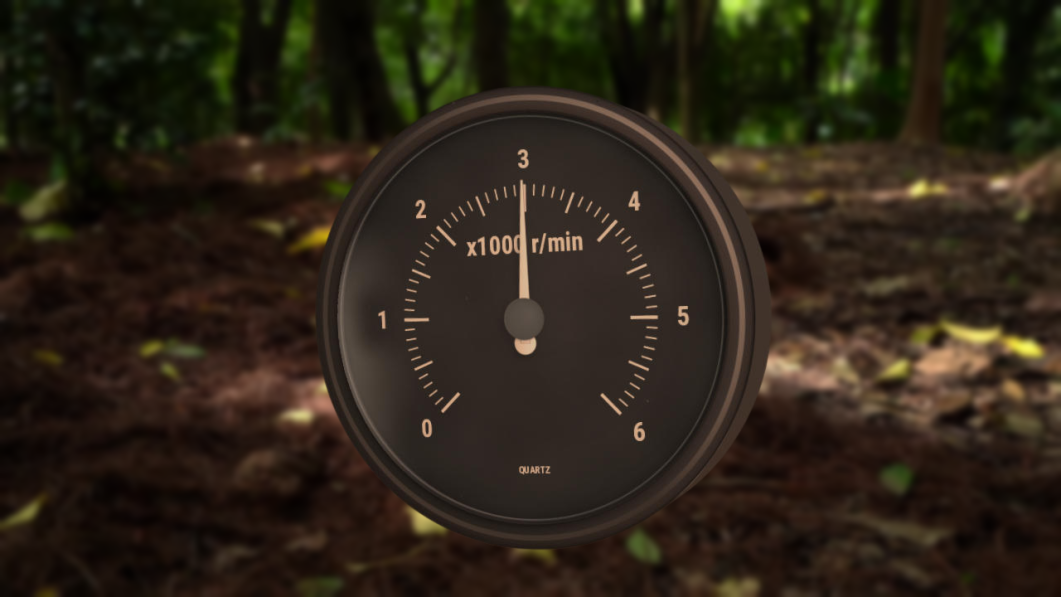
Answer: {"value": 3000, "unit": "rpm"}
